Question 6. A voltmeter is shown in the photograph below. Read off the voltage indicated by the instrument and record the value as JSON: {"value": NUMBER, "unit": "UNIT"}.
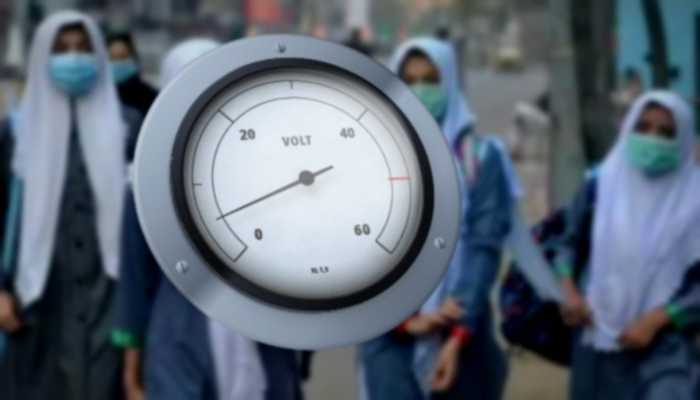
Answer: {"value": 5, "unit": "V"}
